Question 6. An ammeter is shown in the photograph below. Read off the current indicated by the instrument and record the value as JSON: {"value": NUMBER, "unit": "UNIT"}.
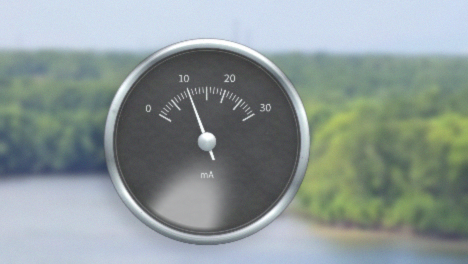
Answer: {"value": 10, "unit": "mA"}
